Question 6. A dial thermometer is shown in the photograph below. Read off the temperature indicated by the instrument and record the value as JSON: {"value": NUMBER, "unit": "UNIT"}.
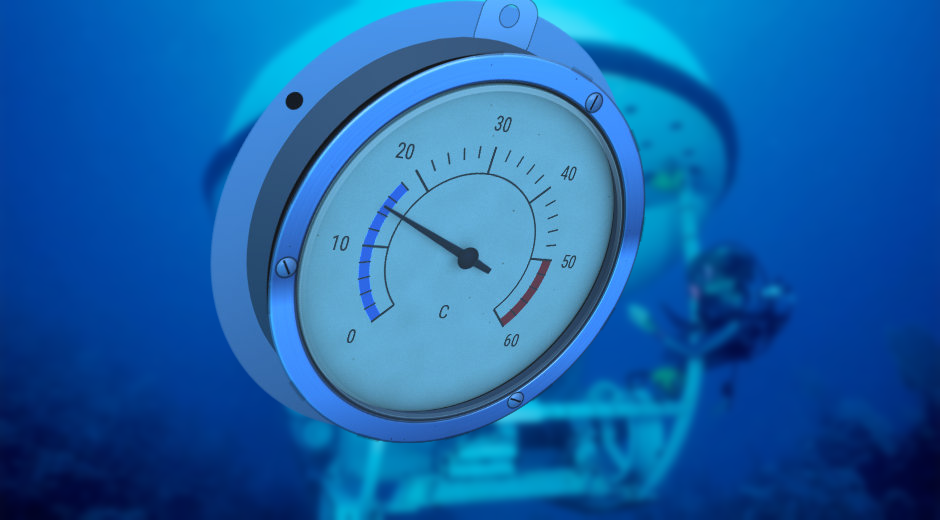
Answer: {"value": 15, "unit": "°C"}
